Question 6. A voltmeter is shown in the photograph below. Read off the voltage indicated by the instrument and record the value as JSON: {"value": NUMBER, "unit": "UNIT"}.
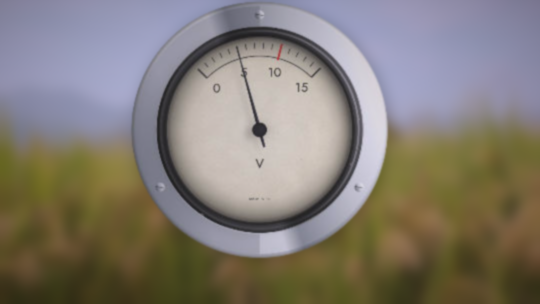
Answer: {"value": 5, "unit": "V"}
